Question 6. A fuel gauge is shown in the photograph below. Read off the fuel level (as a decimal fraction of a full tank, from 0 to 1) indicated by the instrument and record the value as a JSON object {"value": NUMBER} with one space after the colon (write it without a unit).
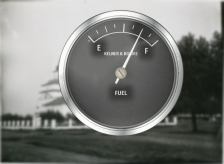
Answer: {"value": 0.75}
